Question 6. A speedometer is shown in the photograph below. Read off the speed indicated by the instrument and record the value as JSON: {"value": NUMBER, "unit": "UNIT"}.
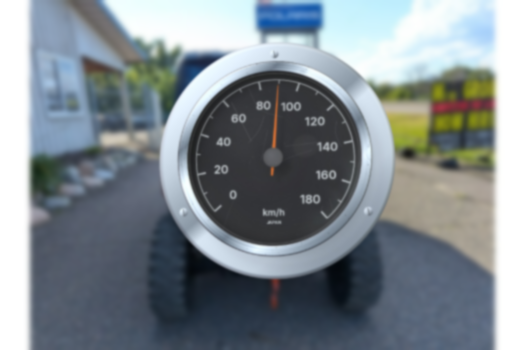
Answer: {"value": 90, "unit": "km/h"}
